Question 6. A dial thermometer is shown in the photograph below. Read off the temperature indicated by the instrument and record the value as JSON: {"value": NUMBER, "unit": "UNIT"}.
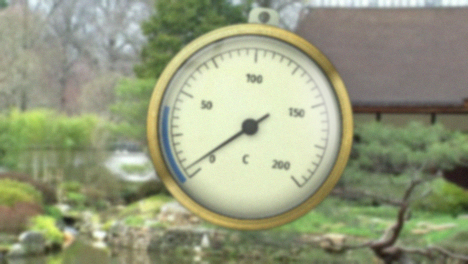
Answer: {"value": 5, "unit": "°C"}
